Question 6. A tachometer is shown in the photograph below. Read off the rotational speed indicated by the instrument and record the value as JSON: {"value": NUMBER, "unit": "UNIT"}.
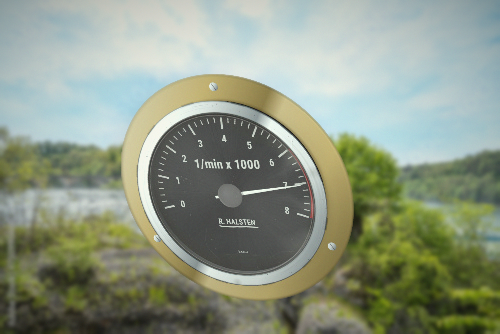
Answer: {"value": 7000, "unit": "rpm"}
